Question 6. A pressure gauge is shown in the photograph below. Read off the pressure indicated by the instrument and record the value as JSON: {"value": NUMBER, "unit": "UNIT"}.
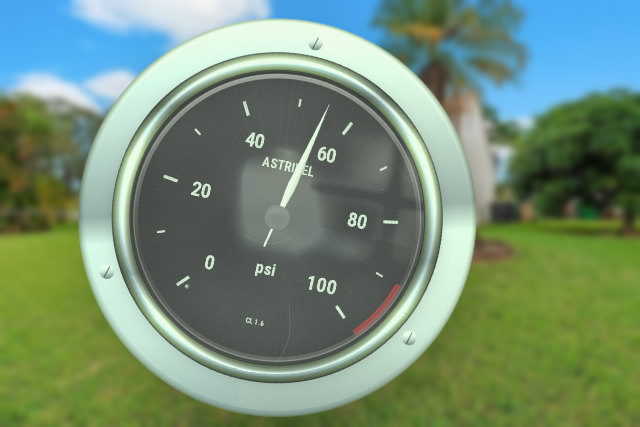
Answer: {"value": 55, "unit": "psi"}
